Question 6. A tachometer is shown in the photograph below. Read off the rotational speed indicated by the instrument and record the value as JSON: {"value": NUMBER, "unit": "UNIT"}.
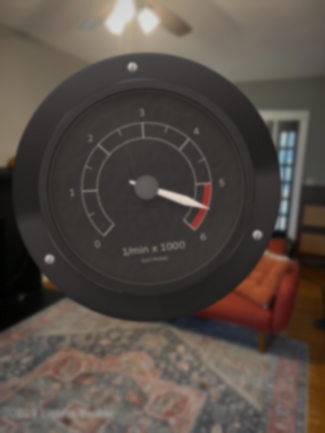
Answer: {"value": 5500, "unit": "rpm"}
